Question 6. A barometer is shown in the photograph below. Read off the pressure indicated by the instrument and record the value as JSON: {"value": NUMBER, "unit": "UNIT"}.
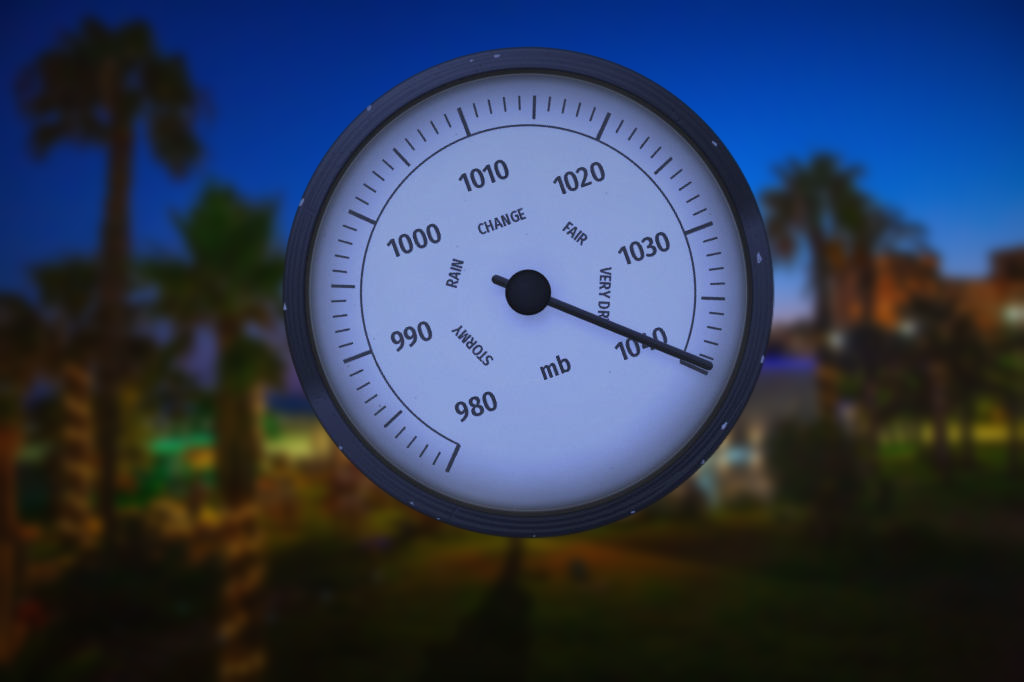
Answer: {"value": 1039.5, "unit": "mbar"}
